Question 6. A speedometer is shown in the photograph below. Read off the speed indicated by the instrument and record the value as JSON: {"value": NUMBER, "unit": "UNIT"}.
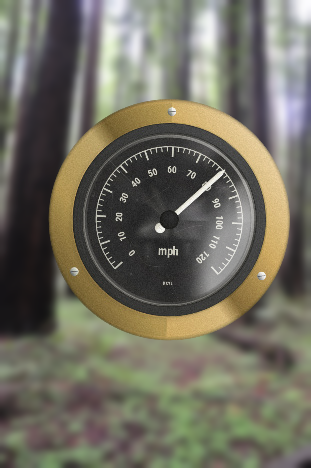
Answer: {"value": 80, "unit": "mph"}
